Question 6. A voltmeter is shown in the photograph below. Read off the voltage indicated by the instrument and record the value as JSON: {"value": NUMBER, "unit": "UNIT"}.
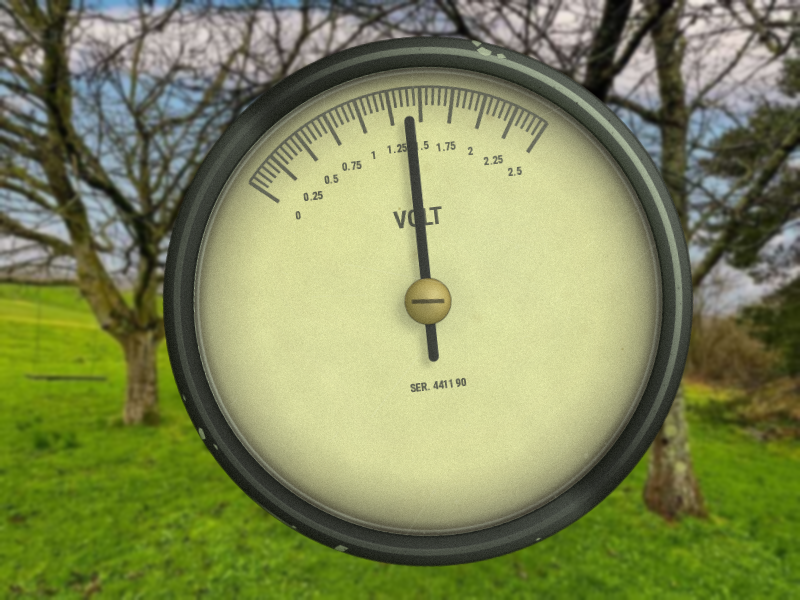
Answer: {"value": 1.4, "unit": "V"}
